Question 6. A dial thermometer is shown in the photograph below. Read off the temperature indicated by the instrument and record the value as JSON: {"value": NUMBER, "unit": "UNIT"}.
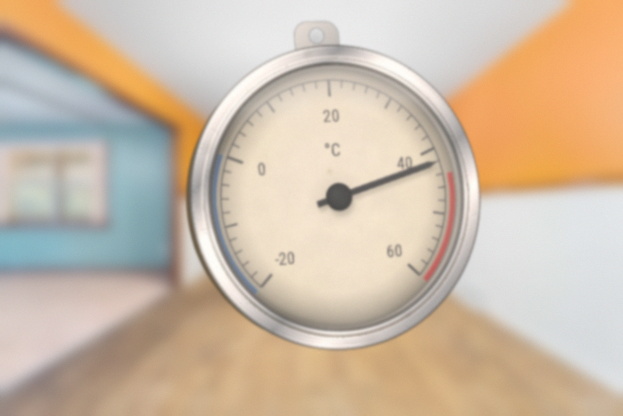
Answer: {"value": 42, "unit": "°C"}
